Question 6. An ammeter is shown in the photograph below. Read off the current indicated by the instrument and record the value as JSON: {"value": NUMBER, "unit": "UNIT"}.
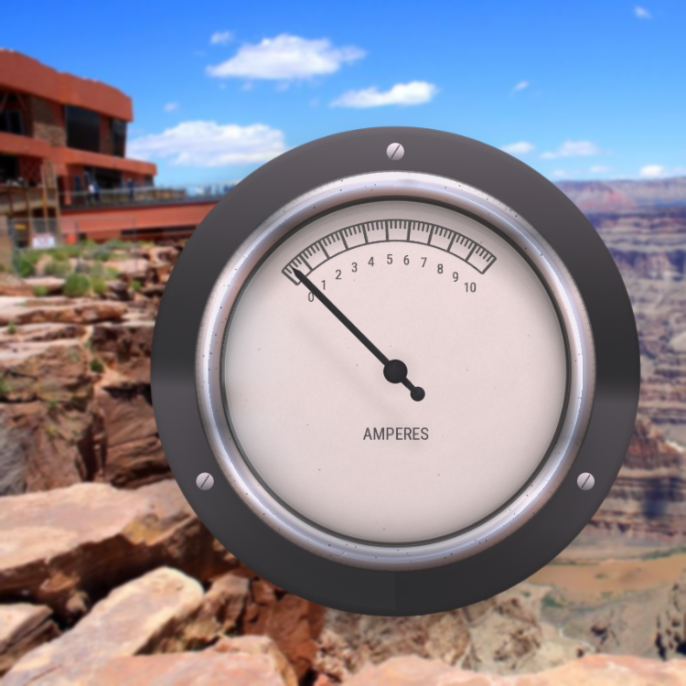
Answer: {"value": 0.4, "unit": "A"}
